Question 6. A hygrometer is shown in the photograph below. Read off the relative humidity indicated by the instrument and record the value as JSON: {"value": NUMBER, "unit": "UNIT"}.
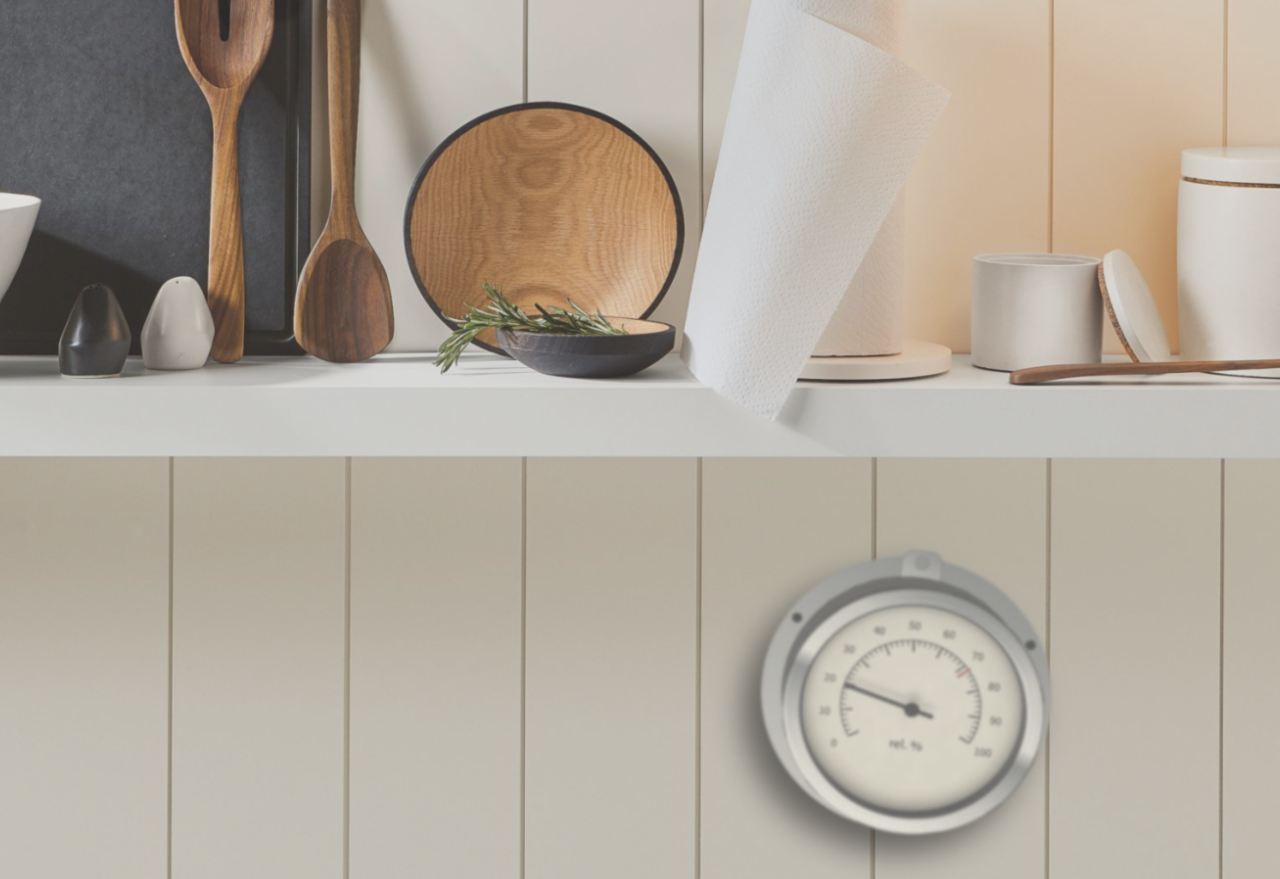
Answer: {"value": 20, "unit": "%"}
